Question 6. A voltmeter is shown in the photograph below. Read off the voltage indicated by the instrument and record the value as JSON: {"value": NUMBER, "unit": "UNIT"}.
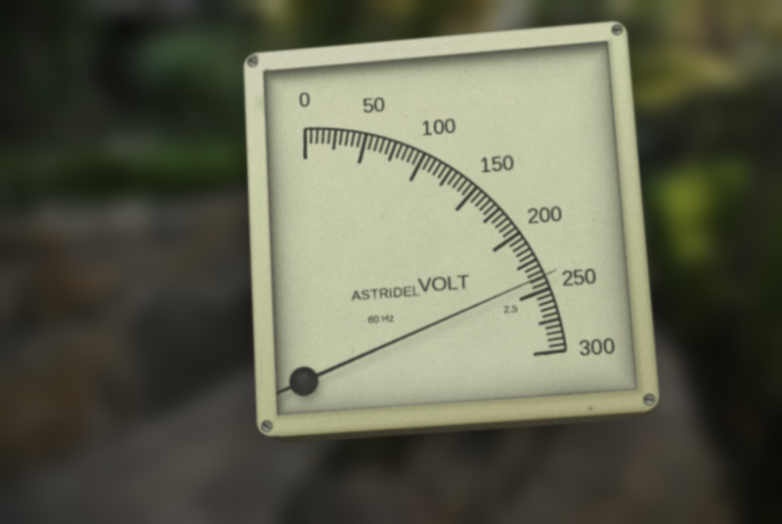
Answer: {"value": 240, "unit": "V"}
